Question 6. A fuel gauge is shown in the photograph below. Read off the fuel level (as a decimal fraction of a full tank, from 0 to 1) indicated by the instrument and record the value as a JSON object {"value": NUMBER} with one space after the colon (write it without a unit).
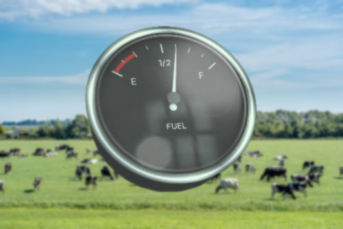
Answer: {"value": 0.625}
